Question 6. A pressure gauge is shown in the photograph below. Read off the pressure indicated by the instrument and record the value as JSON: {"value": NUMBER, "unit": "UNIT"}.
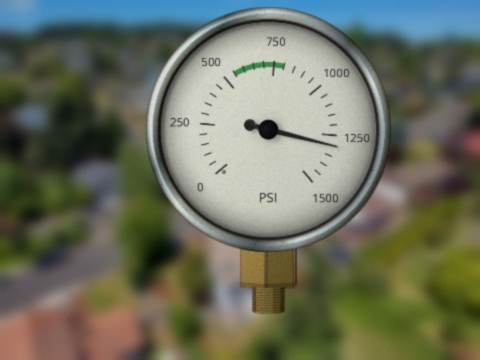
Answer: {"value": 1300, "unit": "psi"}
